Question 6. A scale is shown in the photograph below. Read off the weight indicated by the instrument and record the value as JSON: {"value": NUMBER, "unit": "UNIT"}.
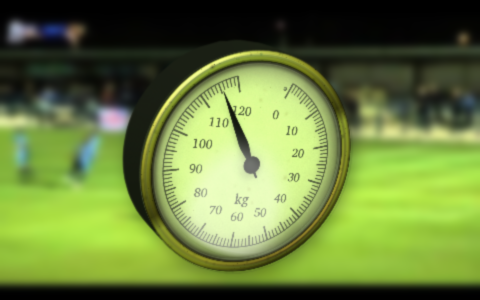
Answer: {"value": 115, "unit": "kg"}
